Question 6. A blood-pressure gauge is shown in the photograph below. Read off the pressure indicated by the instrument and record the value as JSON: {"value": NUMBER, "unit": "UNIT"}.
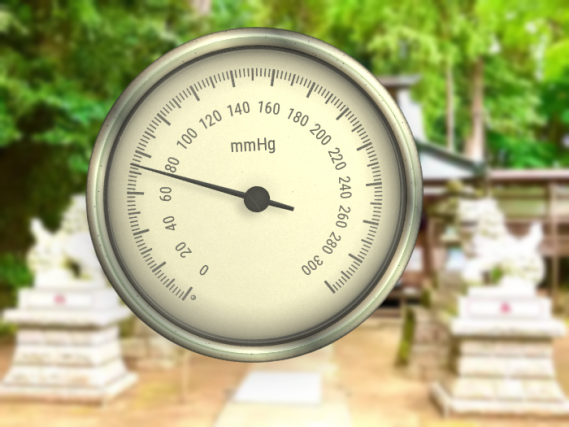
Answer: {"value": 74, "unit": "mmHg"}
